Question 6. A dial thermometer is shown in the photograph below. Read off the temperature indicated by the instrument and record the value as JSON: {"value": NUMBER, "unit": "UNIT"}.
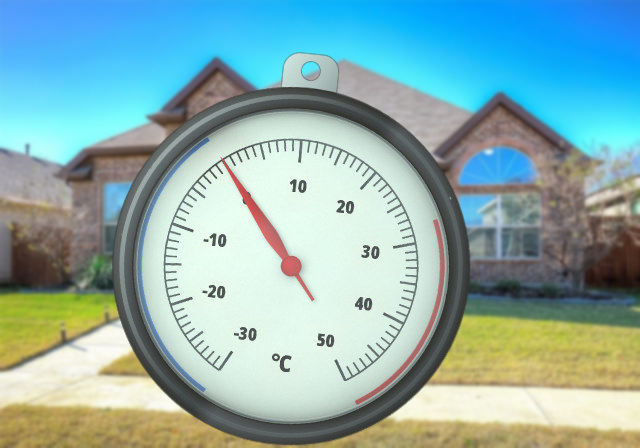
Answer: {"value": 0, "unit": "°C"}
